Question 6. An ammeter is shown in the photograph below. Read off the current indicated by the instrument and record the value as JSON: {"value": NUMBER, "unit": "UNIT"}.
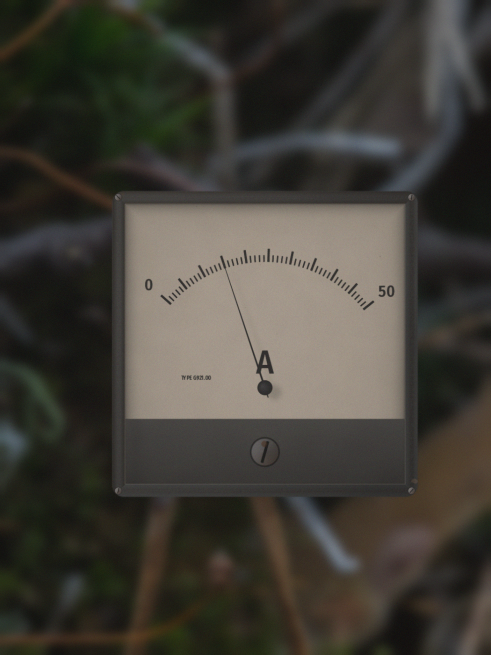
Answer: {"value": 15, "unit": "A"}
